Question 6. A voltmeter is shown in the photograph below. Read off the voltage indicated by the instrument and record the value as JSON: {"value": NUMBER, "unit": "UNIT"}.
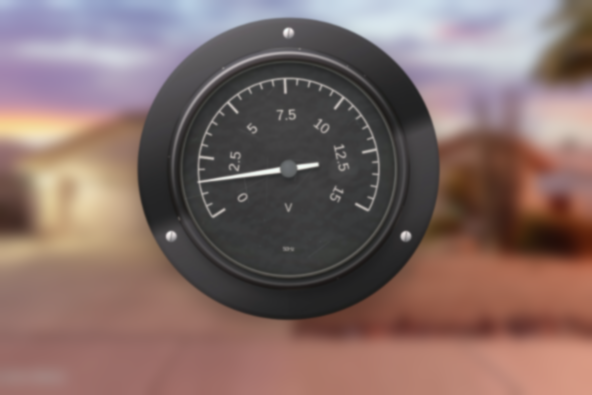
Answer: {"value": 1.5, "unit": "V"}
